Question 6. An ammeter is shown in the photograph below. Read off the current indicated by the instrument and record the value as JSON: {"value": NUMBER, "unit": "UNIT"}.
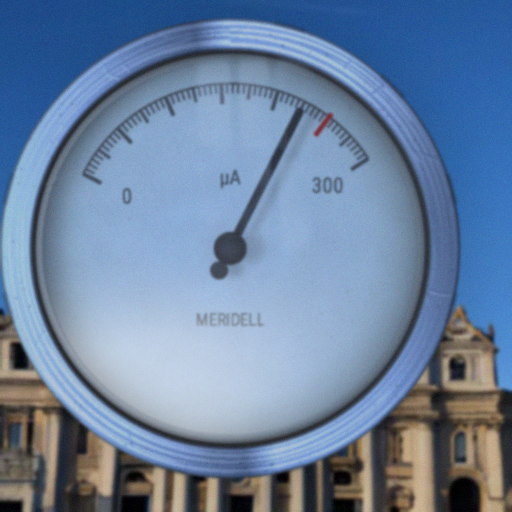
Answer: {"value": 225, "unit": "µA"}
